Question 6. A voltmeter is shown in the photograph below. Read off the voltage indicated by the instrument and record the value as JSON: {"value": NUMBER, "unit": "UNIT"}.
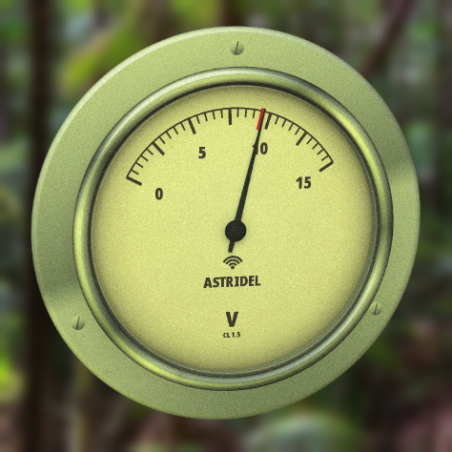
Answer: {"value": 9.5, "unit": "V"}
